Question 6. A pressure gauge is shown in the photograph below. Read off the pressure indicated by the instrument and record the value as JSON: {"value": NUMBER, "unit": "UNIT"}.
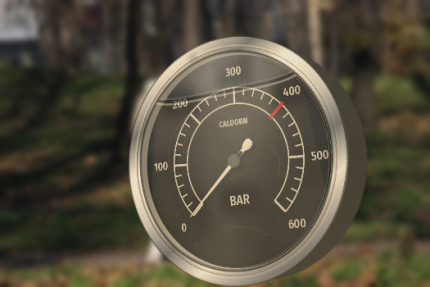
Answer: {"value": 0, "unit": "bar"}
